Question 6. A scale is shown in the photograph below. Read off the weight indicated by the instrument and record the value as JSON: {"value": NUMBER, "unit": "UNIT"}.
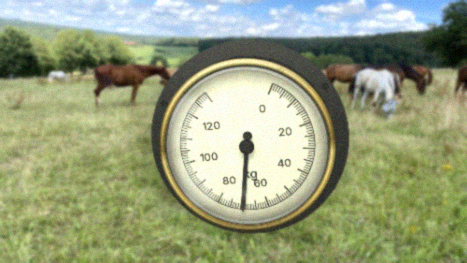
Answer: {"value": 70, "unit": "kg"}
